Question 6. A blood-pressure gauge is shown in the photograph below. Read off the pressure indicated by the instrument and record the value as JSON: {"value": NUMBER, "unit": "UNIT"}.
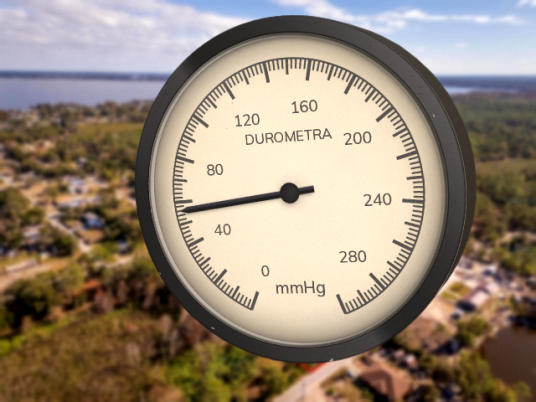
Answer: {"value": 56, "unit": "mmHg"}
